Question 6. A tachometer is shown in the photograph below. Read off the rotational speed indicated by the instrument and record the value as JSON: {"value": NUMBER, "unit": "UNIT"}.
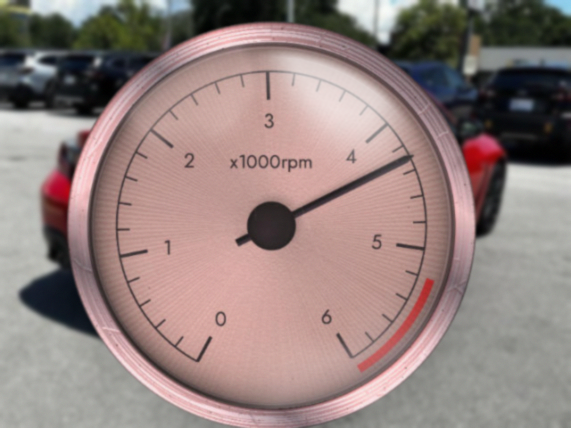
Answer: {"value": 4300, "unit": "rpm"}
